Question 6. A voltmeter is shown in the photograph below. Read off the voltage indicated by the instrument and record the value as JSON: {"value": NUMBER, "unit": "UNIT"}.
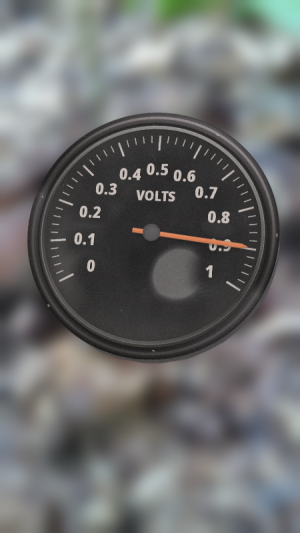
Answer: {"value": 0.9, "unit": "V"}
